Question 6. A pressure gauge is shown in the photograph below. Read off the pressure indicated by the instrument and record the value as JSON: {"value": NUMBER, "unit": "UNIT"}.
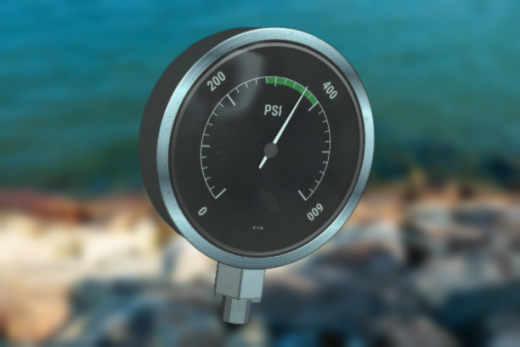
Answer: {"value": 360, "unit": "psi"}
